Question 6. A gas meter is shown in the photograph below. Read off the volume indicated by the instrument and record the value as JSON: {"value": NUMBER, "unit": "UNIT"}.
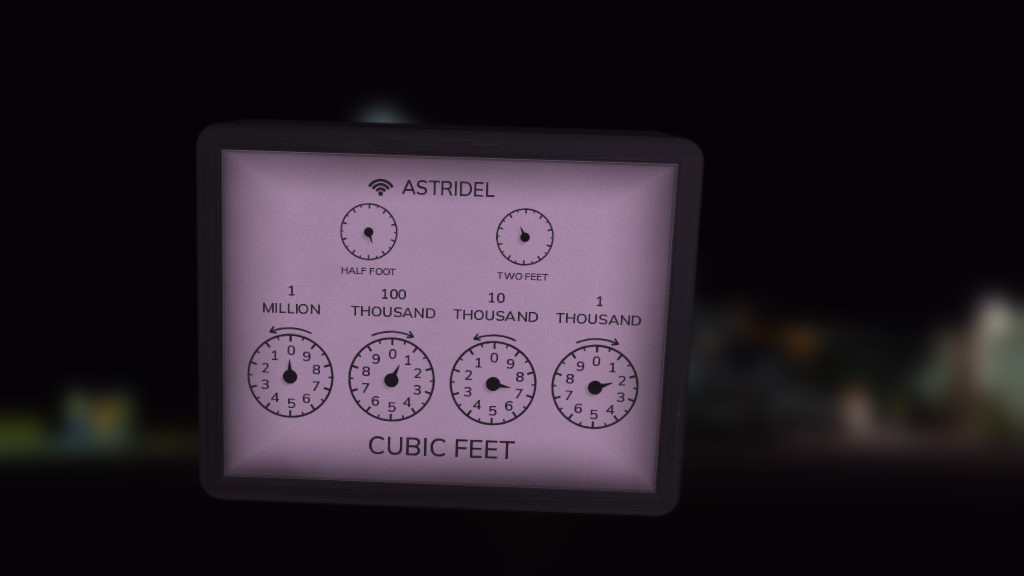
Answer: {"value": 7200, "unit": "ft³"}
